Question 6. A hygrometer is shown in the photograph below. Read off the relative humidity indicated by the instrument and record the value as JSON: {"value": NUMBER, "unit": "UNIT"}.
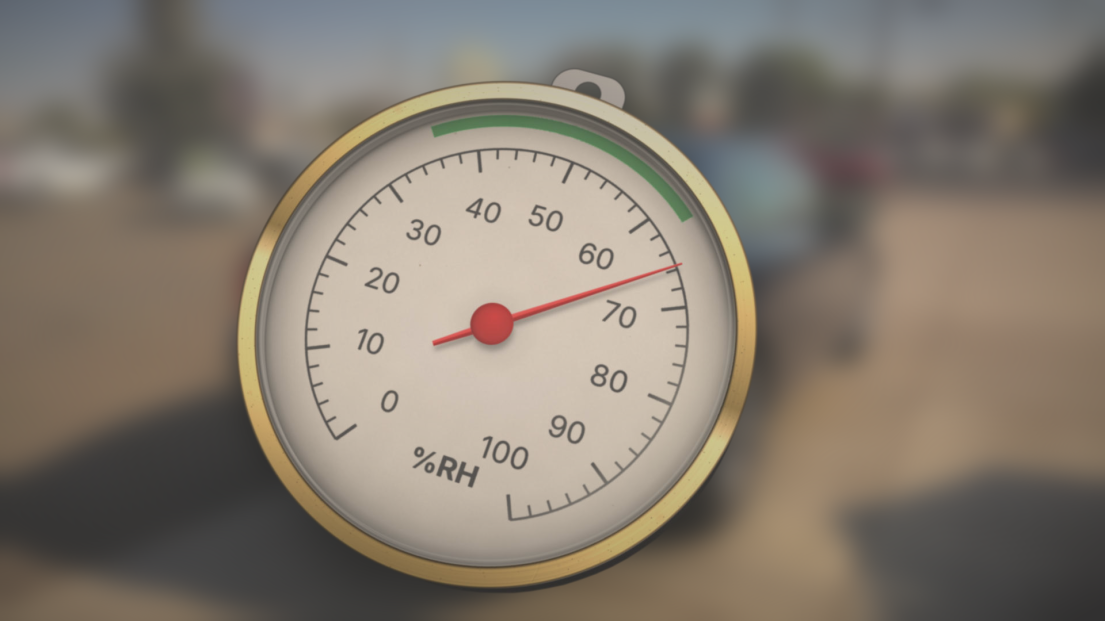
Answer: {"value": 66, "unit": "%"}
